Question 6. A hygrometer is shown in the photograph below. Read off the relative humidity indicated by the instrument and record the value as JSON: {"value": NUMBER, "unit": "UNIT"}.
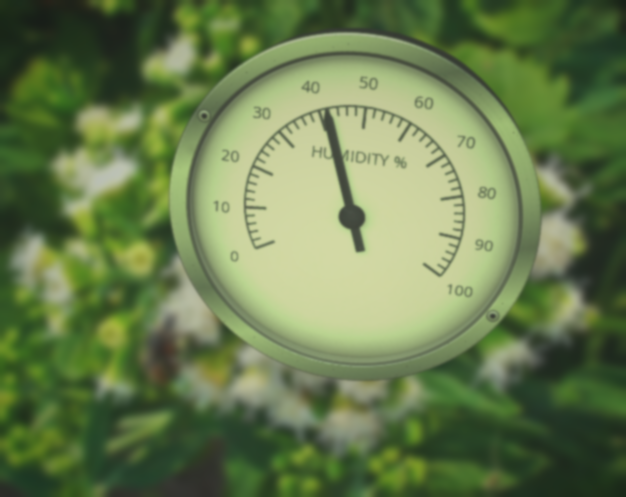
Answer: {"value": 42, "unit": "%"}
